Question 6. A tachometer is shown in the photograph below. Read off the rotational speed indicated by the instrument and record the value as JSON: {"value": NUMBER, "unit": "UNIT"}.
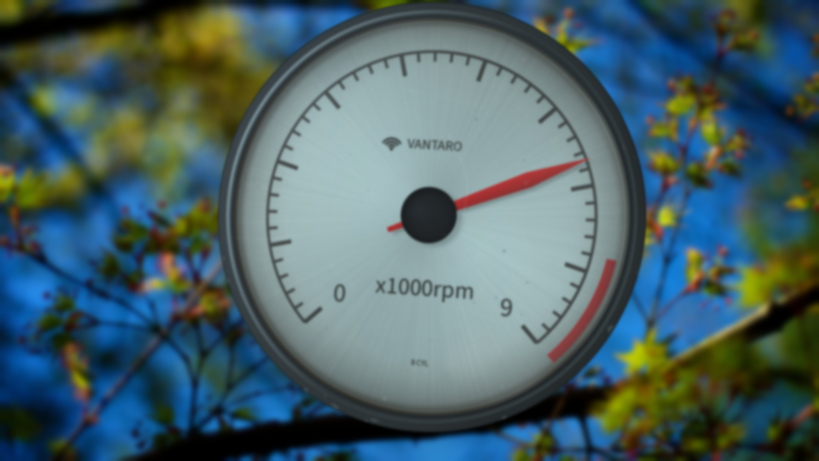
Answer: {"value": 6700, "unit": "rpm"}
